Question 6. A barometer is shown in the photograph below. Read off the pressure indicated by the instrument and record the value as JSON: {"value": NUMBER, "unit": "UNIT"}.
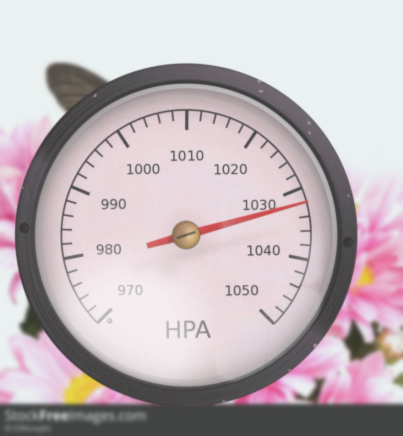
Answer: {"value": 1032, "unit": "hPa"}
